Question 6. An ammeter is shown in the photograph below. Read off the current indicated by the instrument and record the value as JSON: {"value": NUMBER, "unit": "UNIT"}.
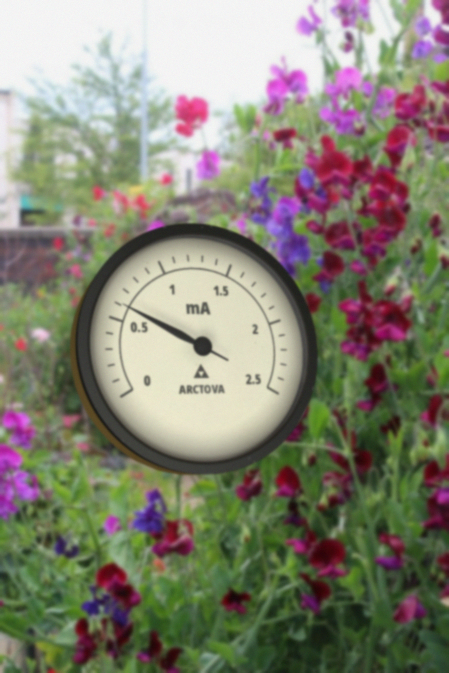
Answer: {"value": 0.6, "unit": "mA"}
